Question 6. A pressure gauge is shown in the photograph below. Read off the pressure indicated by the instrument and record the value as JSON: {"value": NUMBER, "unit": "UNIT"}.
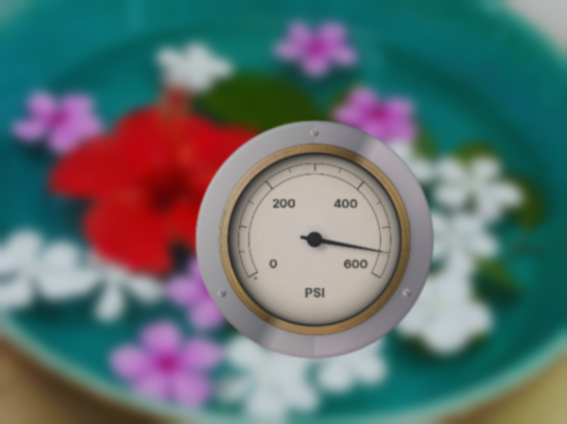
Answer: {"value": 550, "unit": "psi"}
